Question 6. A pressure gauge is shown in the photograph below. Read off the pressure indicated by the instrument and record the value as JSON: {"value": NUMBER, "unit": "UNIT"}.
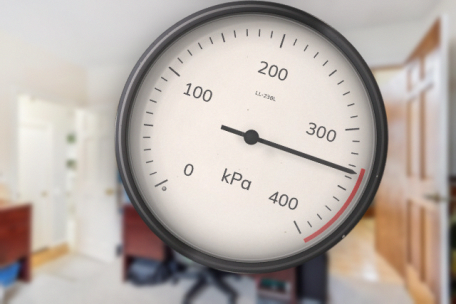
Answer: {"value": 335, "unit": "kPa"}
